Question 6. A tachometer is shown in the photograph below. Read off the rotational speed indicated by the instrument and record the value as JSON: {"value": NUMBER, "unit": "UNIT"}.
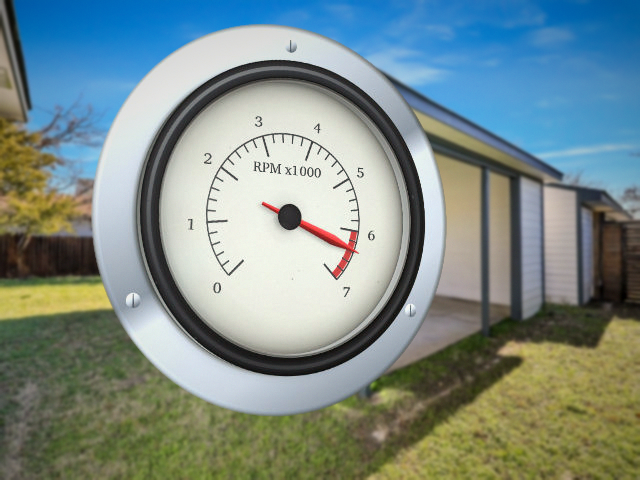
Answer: {"value": 6400, "unit": "rpm"}
